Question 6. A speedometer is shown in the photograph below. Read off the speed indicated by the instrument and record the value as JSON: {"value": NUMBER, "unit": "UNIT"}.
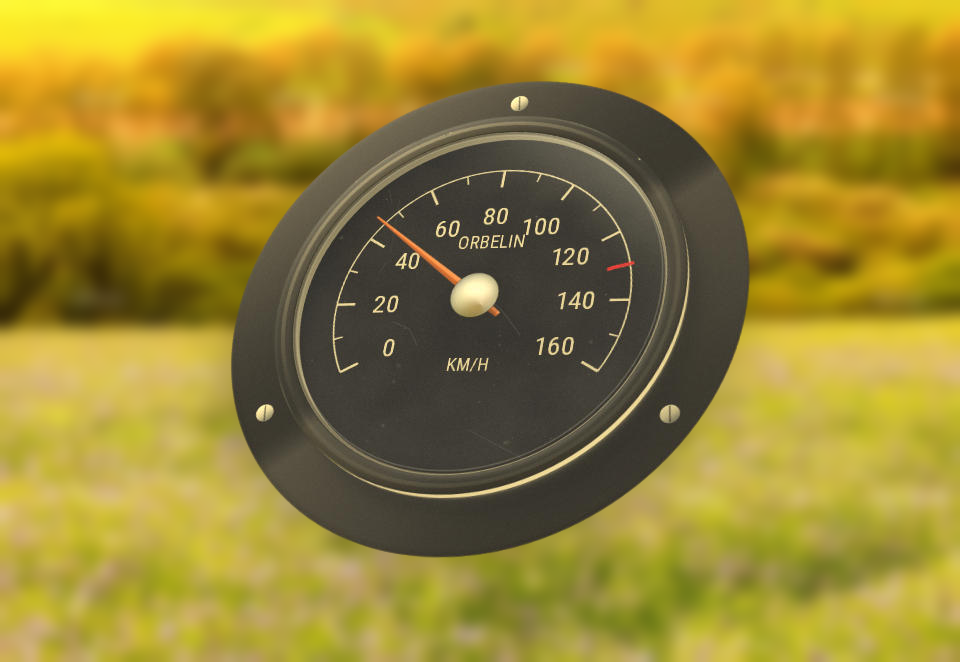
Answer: {"value": 45, "unit": "km/h"}
